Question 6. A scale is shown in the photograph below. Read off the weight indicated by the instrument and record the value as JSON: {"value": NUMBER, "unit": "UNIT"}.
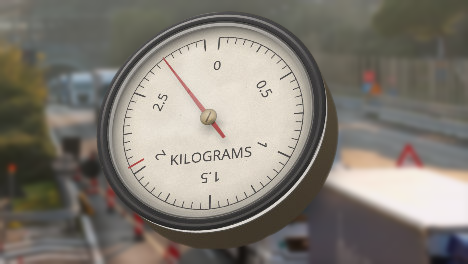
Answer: {"value": 2.75, "unit": "kg"}
